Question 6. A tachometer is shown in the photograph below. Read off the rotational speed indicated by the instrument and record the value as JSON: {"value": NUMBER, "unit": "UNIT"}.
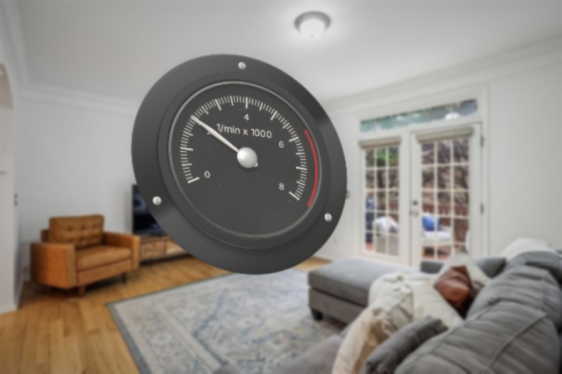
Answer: {"value": 2000, "unit": "rpm"}
